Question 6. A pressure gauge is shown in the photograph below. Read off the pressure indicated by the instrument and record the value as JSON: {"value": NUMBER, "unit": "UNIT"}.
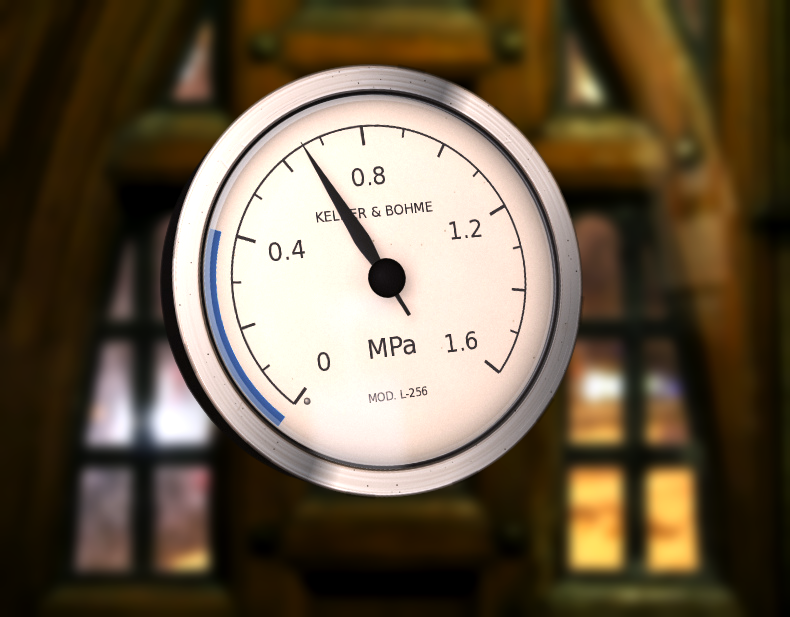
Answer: {"value": 0.65, "unit": "MPa"}
